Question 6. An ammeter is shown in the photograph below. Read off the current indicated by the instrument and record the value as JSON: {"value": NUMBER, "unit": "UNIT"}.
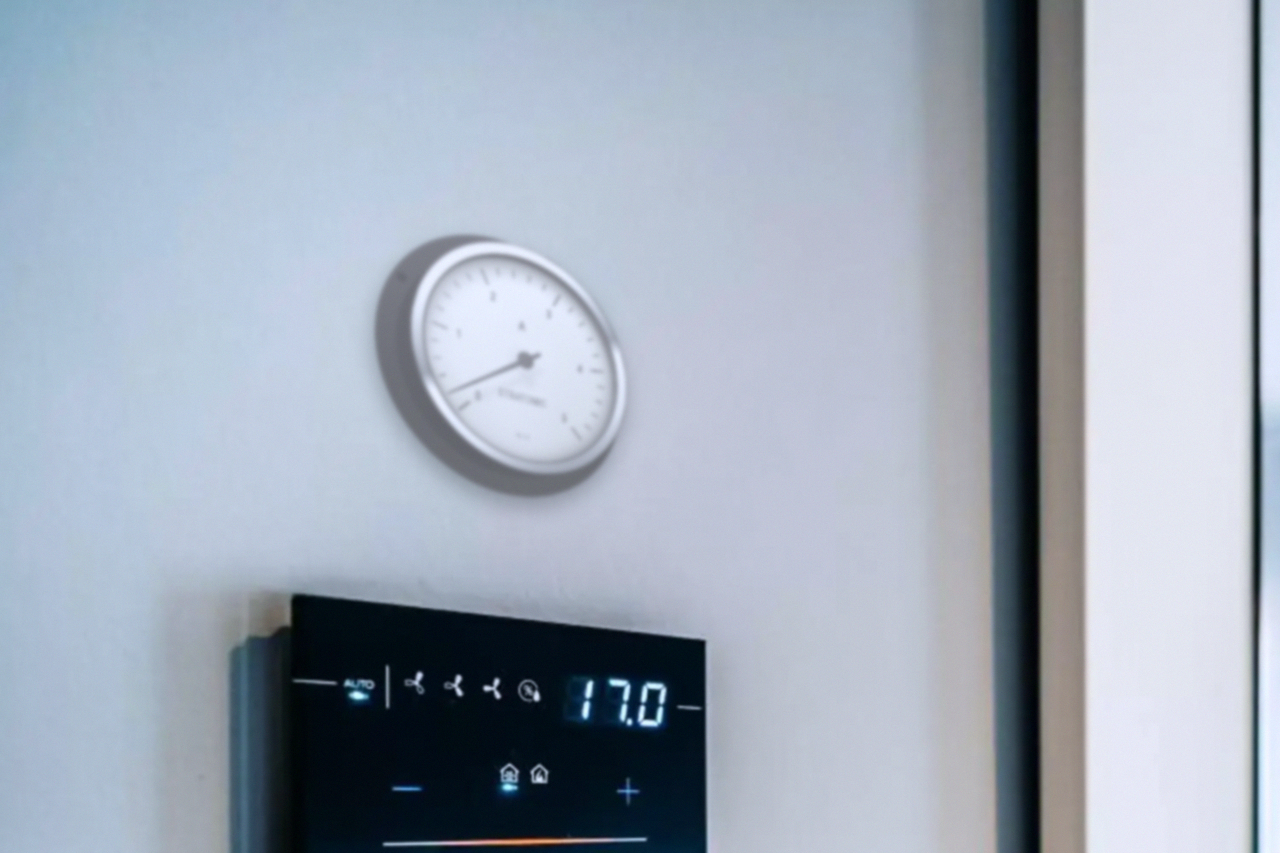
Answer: {"value": 0.2, "unit": "A"}
